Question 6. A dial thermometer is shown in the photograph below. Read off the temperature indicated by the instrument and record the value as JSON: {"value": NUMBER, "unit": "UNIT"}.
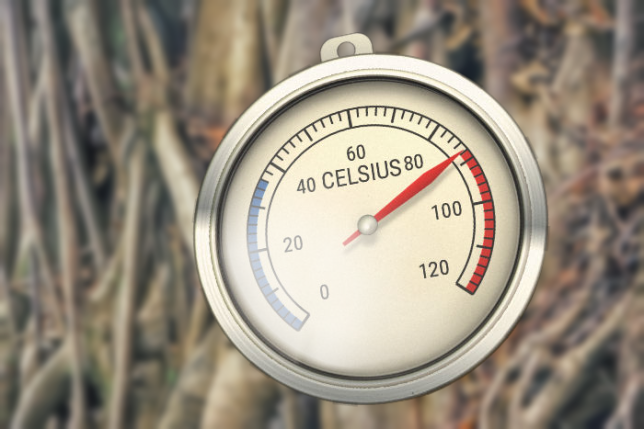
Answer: {"value": 88, "unit": "°C"}
